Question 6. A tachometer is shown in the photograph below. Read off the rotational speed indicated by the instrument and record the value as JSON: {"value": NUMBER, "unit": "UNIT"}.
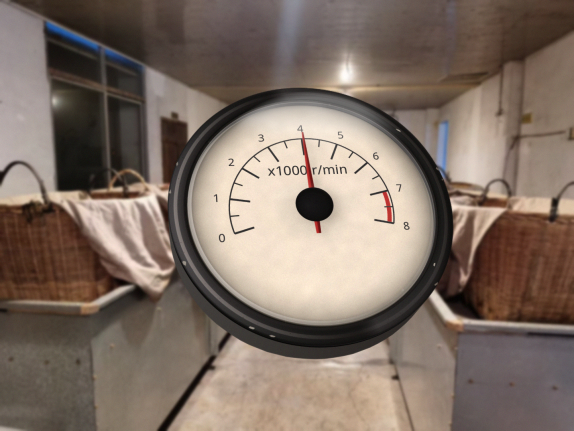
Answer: {"value": 4000, "unit": "rpm"}
